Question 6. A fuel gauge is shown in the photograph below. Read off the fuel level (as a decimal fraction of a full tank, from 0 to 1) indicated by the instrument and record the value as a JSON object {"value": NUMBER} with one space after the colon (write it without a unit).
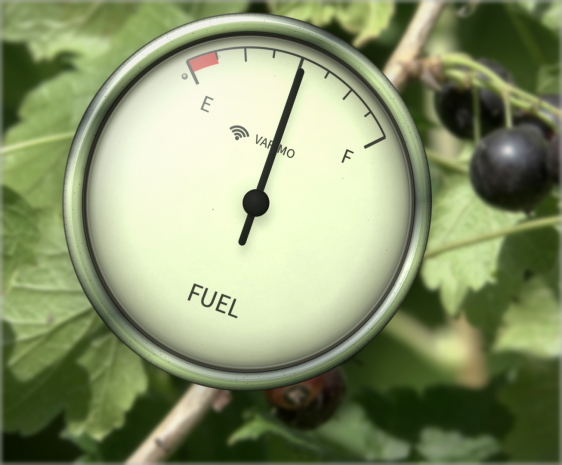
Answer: {"value": 0.5}
